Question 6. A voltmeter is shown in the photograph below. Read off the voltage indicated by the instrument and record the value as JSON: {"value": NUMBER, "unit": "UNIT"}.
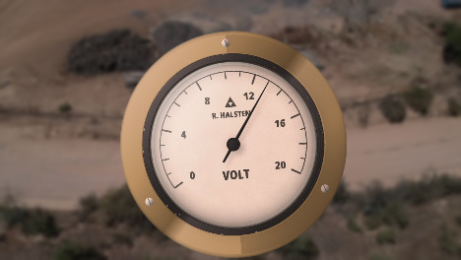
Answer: {"value": 13, "unit": "V"}
